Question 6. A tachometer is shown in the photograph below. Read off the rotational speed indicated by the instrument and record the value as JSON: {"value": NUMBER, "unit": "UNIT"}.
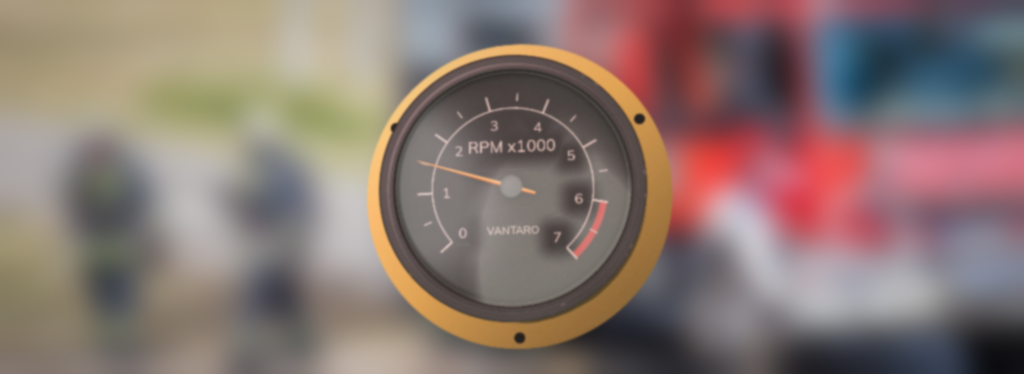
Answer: {"value": 1500, "unit": "rpm"}
